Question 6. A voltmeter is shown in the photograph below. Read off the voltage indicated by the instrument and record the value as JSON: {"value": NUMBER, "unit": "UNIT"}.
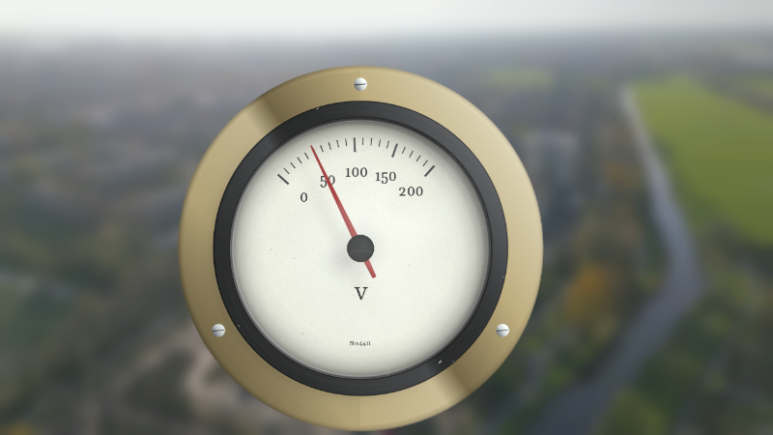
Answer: {"value": 50, "unit": "V"}
